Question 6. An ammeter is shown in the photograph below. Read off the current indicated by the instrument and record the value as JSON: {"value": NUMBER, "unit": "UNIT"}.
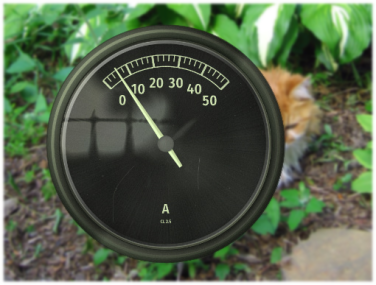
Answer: {"value": 6, "unit": "A"}
